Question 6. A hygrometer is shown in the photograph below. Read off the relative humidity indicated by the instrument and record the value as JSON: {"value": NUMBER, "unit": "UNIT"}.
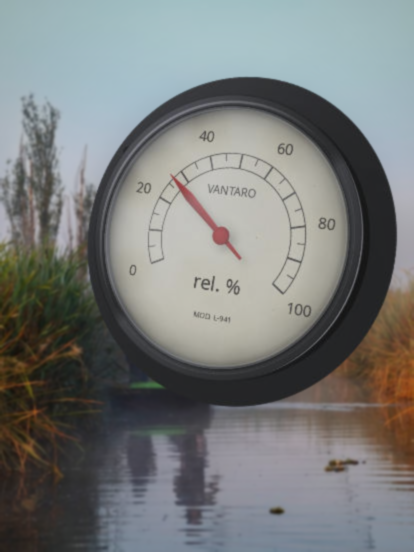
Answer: {"value": 27.5, "unit": "%"}
